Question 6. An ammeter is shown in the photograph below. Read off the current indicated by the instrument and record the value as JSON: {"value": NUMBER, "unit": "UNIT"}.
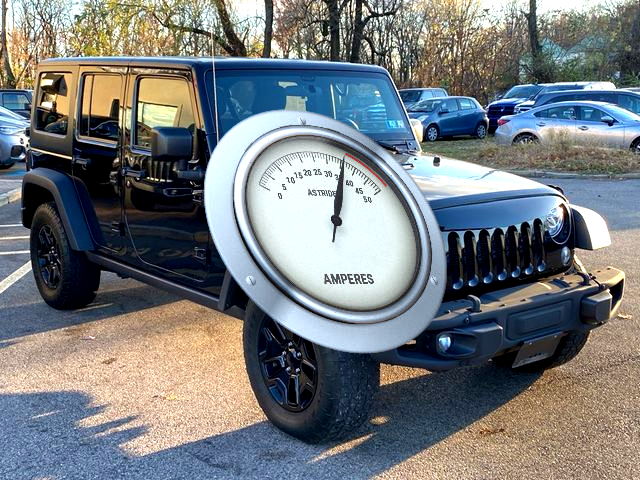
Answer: {"value": 35, "unit": "A"}
